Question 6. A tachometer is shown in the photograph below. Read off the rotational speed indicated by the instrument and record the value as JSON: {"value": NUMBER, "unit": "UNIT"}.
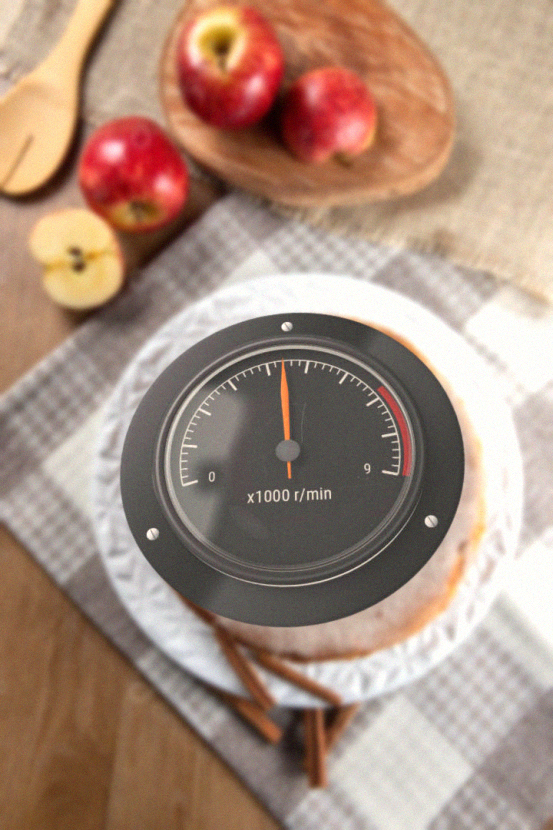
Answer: {"value": 4400, "unit": "rpm"}
